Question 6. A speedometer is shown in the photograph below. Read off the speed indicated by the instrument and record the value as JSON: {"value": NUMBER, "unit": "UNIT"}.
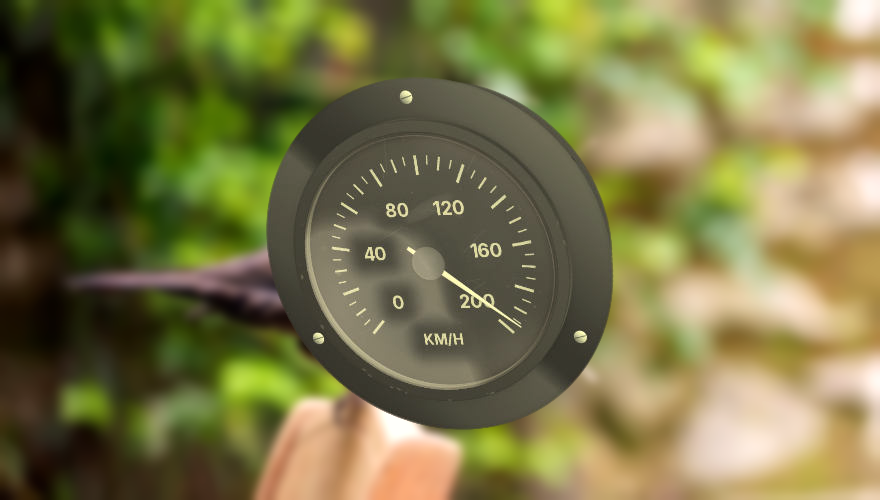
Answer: {"value": 195, "unit": "km/h"}
